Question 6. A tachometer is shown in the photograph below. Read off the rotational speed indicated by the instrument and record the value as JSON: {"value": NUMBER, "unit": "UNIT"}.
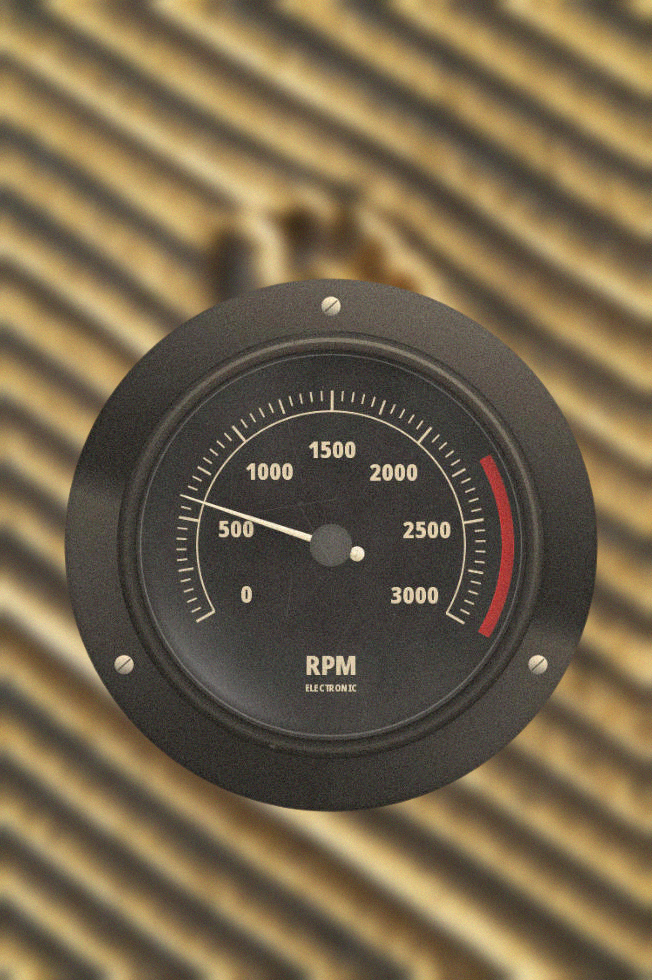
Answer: {"value": 600, "unit": "rpm"}
